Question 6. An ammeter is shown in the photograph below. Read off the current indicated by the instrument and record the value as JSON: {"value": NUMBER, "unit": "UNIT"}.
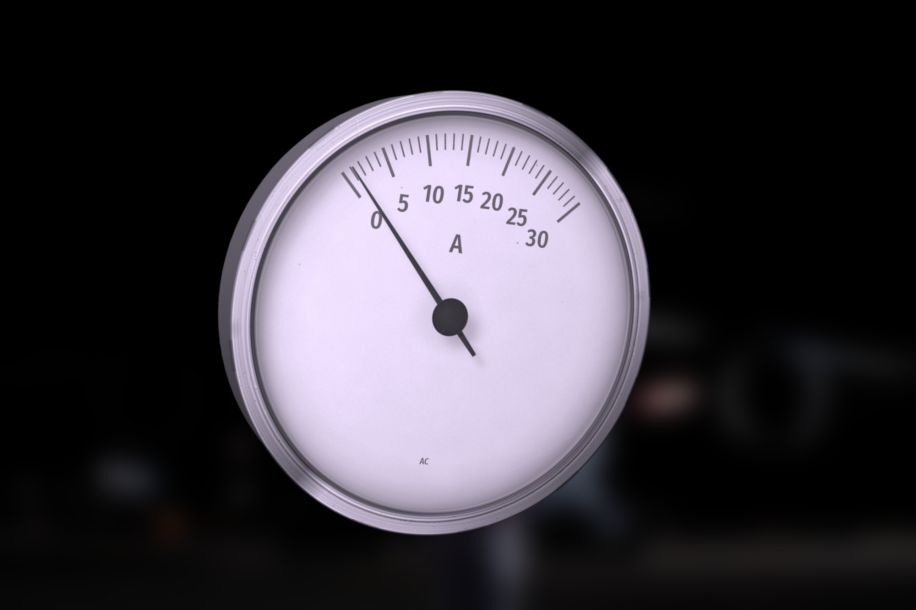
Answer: {"value": 1, "unit": "A"}
